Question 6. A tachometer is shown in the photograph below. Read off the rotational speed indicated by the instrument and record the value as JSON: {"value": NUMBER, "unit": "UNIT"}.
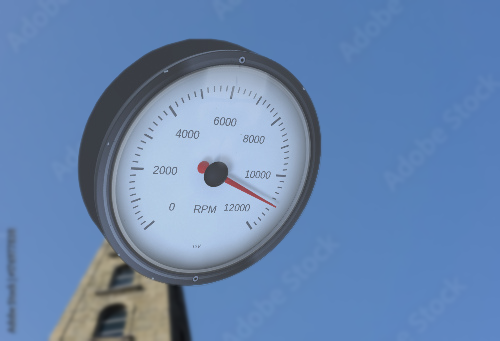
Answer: {"value": 11000, "unit": "rpm"}
